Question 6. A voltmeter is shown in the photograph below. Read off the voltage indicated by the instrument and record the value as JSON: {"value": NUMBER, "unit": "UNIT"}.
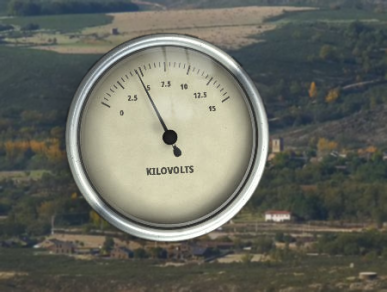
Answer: {"value": 4.5, "unit": "kV"}
